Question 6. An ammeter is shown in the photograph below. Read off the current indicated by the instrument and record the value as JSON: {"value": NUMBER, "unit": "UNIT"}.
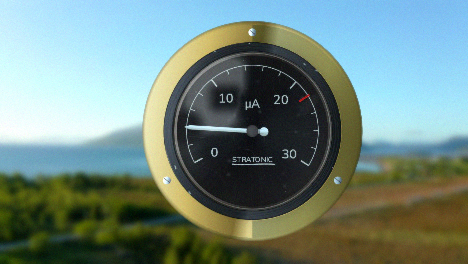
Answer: {"value": 4, "unit": "µA"}
